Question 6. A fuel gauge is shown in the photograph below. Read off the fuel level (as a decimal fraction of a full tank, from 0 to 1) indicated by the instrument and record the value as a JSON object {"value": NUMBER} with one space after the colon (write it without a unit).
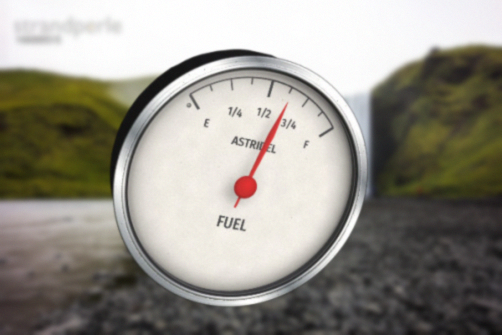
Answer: {"value": 0.625}
